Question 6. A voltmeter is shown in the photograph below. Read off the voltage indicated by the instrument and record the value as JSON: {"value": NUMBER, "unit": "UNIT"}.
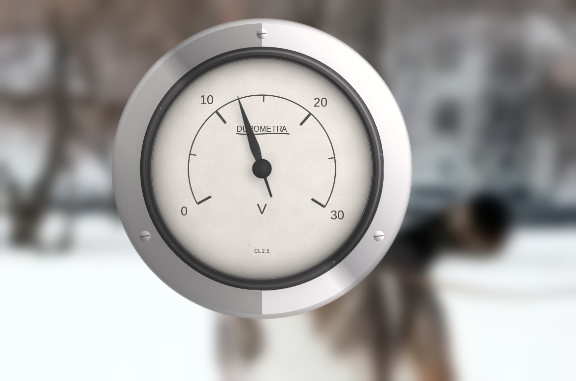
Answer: {"value": 12.5, "unit": "V"}
